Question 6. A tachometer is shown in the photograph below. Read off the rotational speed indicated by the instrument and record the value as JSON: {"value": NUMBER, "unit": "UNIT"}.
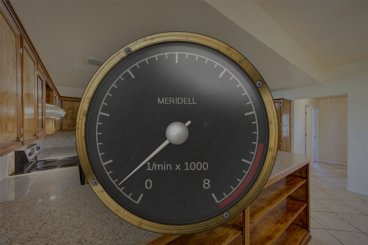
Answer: {"value": 500, "unit": "rpm"}
